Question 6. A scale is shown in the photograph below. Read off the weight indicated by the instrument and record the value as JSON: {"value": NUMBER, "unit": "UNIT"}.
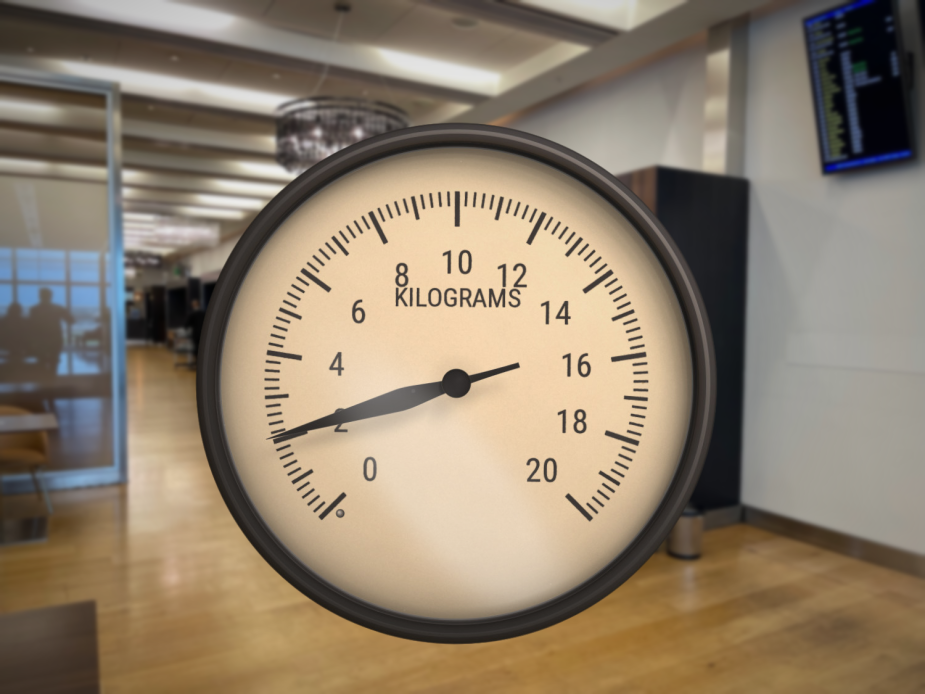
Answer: {"value": 2.1, "unit": "kg"}
